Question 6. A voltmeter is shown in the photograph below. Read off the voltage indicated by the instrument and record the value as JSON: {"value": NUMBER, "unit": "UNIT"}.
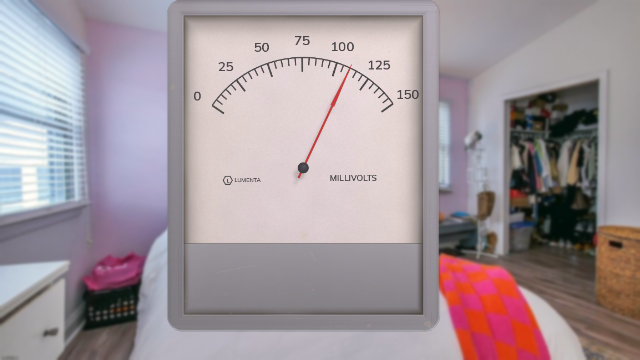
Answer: {"value": 110, "unit": "mV"}
